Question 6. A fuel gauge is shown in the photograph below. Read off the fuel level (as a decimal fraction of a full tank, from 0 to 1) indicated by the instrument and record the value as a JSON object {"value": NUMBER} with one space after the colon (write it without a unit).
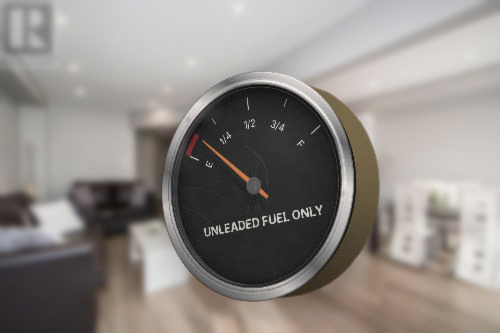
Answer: {"value": 0.125}
